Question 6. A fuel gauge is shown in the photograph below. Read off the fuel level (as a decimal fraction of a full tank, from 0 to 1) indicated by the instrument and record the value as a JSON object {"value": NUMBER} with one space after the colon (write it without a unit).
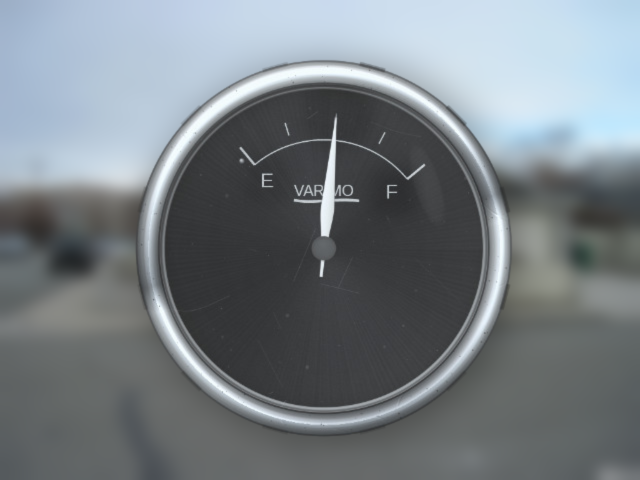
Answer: {"value": 0.5}
